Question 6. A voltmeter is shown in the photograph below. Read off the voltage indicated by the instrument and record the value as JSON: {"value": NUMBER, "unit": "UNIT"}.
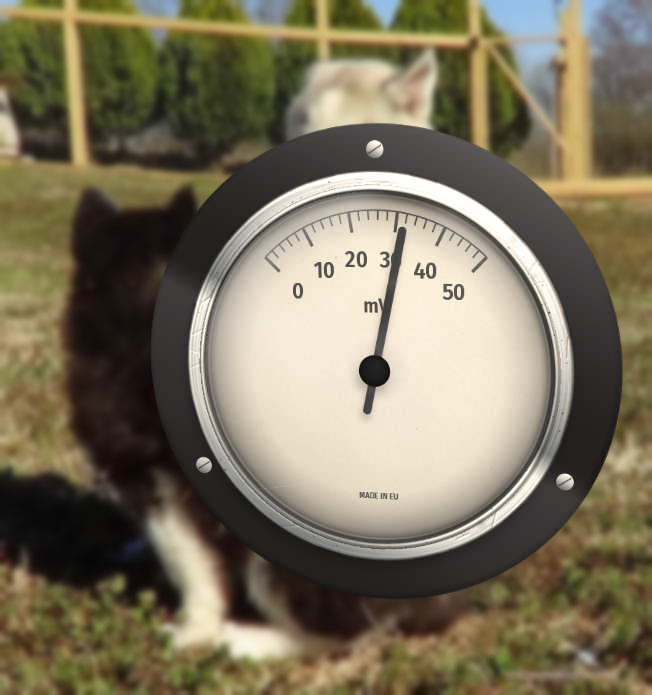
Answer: {"value": 32, "unit": "mV"}
